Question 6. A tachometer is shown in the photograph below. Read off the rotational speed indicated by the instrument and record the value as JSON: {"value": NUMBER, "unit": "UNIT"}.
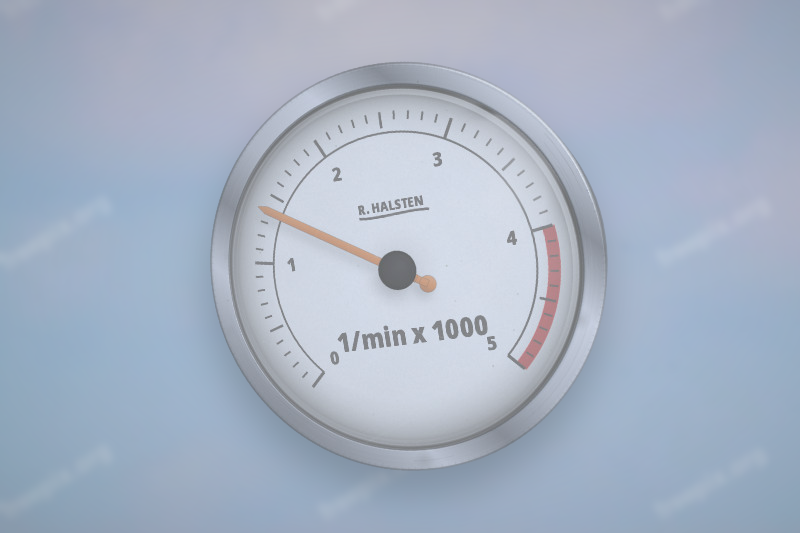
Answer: {"value": 1400, "unit": "rpm"}
